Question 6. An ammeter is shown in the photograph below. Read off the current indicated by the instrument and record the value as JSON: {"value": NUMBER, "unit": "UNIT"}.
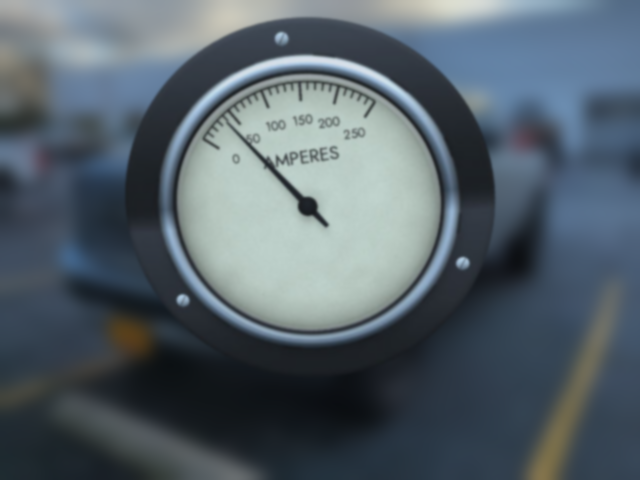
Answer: {"value": 40, "unit": "A"}
